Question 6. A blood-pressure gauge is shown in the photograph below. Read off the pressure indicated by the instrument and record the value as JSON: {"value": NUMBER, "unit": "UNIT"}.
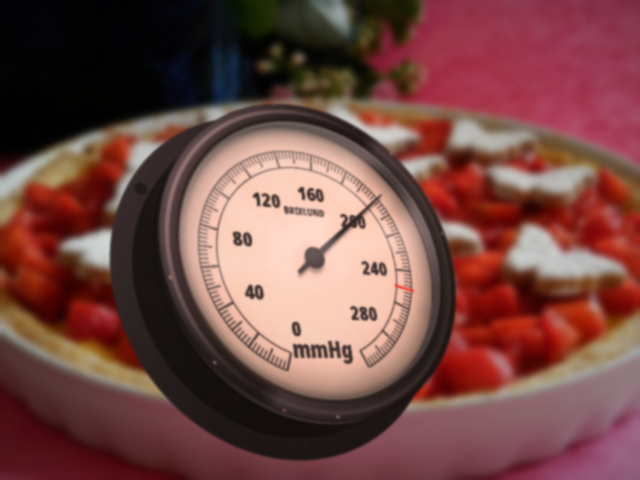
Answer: {"value": 200, "unit": "mmHg"}
